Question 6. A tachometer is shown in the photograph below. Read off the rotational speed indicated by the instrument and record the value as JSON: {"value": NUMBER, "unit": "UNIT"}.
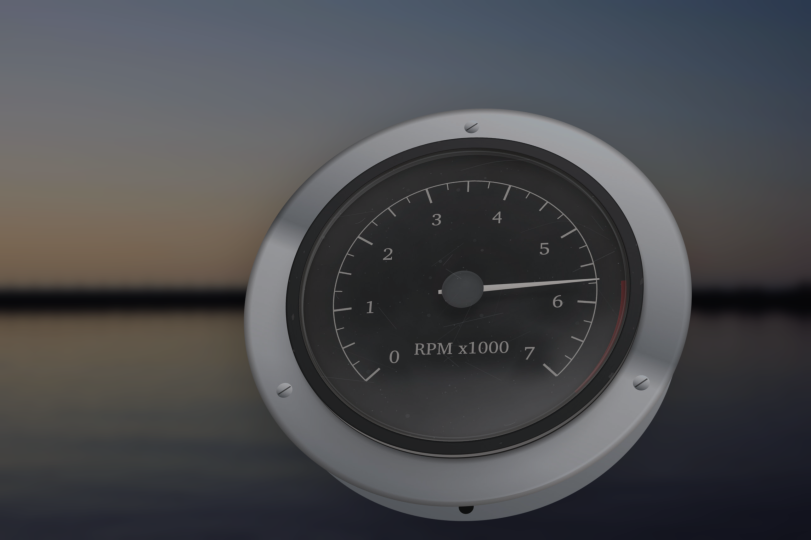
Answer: {"value": 5750, "unit": "rpm"}
